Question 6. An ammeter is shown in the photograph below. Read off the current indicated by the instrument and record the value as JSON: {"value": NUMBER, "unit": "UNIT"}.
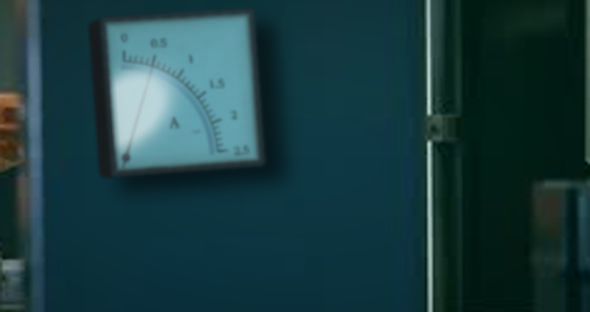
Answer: {"value": 0.5, "unit": "A"}
